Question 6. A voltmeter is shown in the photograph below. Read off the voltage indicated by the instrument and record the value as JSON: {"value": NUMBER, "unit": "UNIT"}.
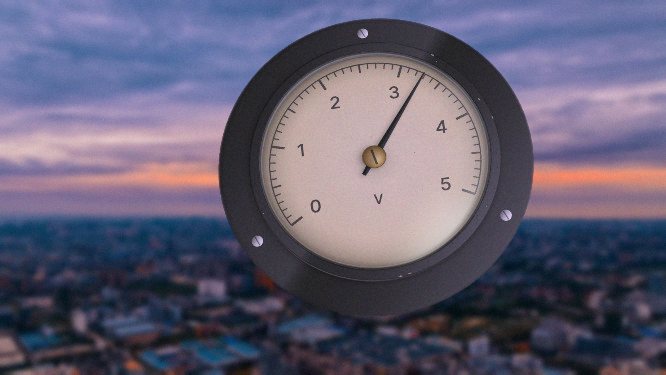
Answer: {"value": 3.3, "unit": "V"}
